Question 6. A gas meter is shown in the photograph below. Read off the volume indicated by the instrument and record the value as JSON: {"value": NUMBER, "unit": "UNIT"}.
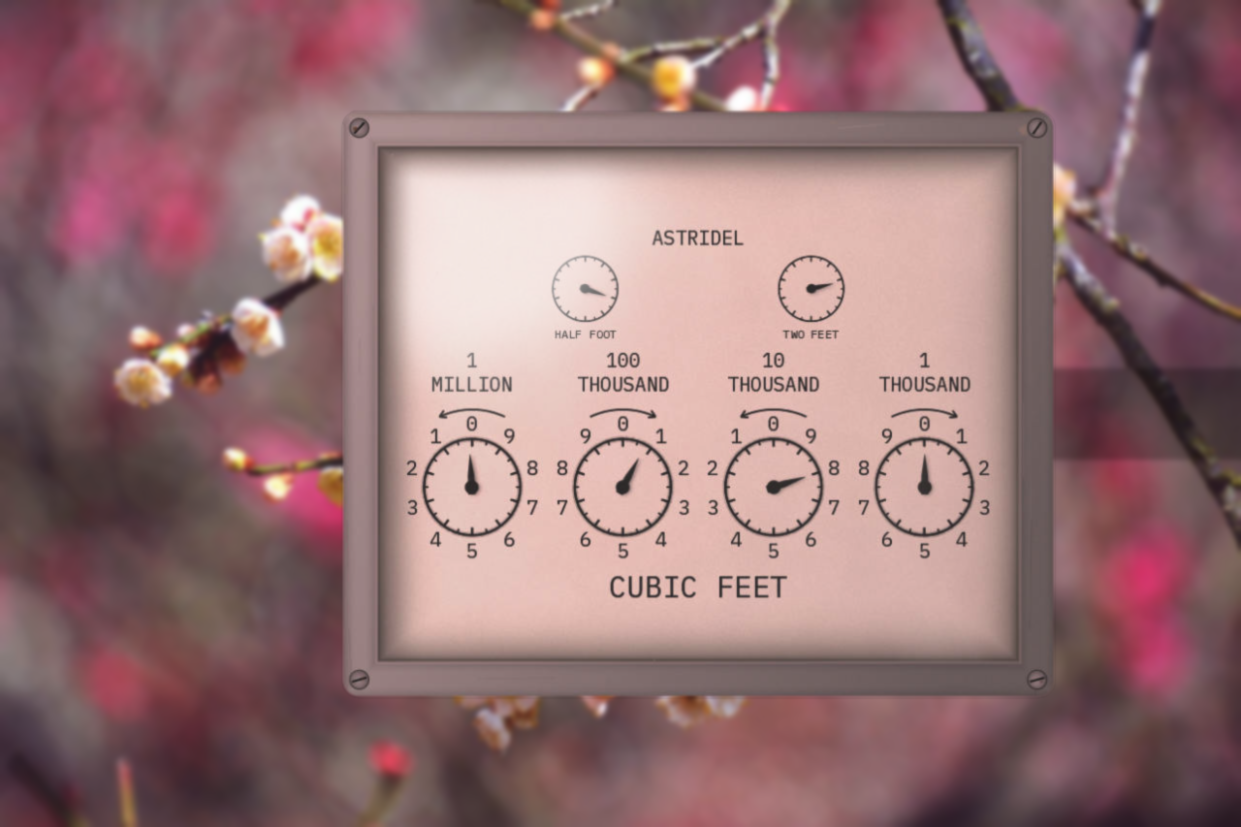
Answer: {"value": 8000, "unit": "ft³"}
